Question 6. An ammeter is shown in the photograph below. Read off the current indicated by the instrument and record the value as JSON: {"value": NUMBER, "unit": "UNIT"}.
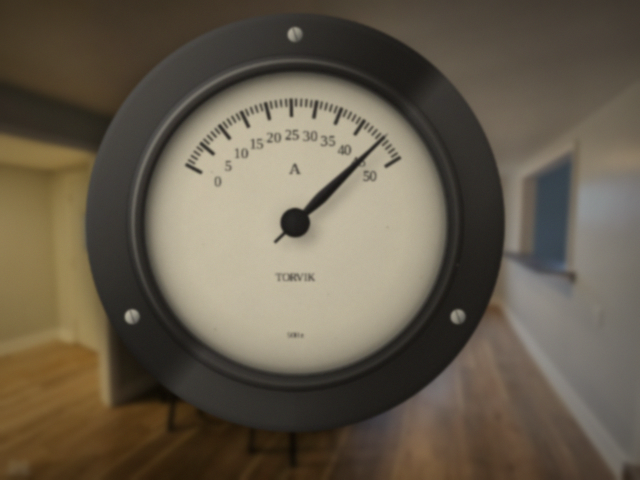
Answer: {"value": 45, "unit": "A"}
